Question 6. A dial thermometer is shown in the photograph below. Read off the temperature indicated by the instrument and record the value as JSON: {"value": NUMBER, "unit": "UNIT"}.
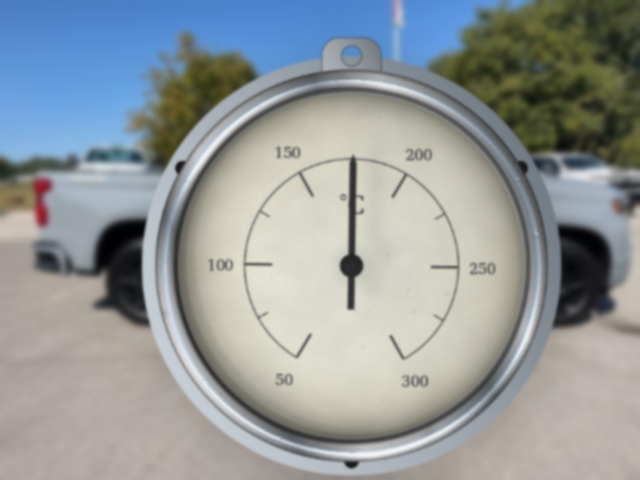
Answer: {"value": 175, "unit": "°C"}
